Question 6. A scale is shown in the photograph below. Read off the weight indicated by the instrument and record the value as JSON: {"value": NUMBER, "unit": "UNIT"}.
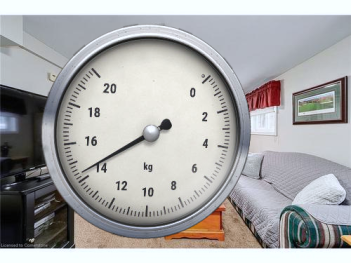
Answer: {"value": 14.4, "unit": "kg"}
